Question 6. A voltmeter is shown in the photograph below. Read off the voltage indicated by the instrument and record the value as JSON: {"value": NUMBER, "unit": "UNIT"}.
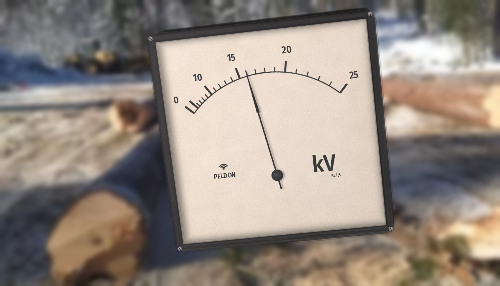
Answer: {"value": 16, "unit": "kV"}
